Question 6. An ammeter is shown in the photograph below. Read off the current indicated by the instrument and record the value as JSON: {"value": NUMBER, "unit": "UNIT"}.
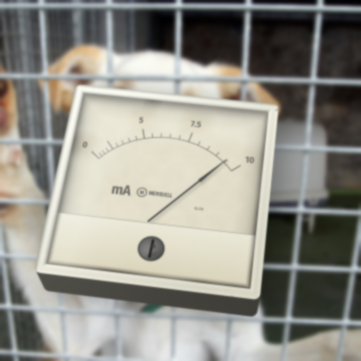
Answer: {"value": 9.5, "unit": "mA"}
